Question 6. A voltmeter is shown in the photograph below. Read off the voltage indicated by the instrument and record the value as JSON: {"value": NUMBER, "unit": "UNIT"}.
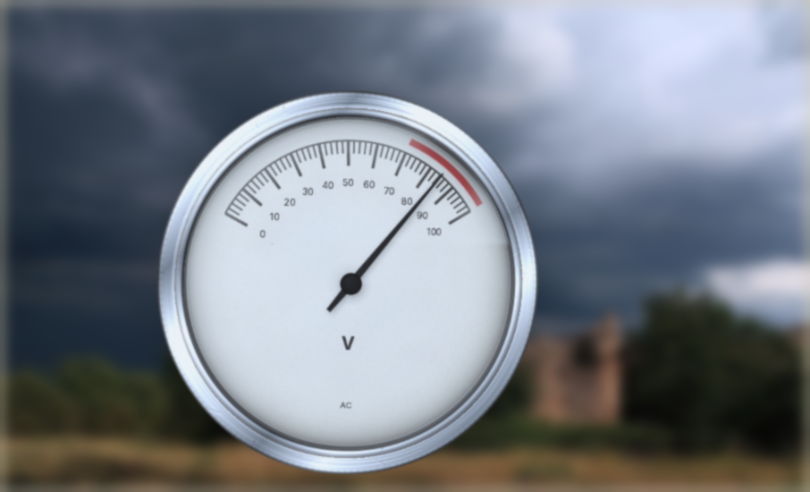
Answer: {"value": 84, "unit": "V"}
